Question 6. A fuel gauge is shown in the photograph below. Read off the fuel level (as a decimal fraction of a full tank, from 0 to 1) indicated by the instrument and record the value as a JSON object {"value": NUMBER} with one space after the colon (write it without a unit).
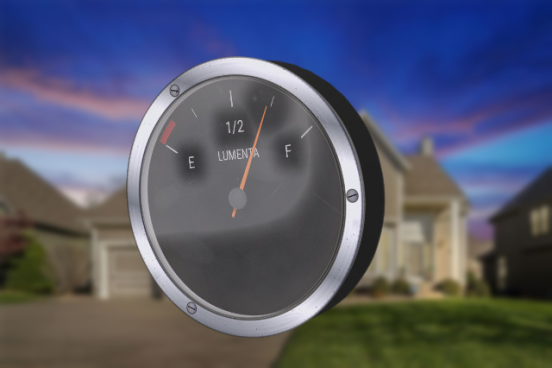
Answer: {"value": 0.75}
